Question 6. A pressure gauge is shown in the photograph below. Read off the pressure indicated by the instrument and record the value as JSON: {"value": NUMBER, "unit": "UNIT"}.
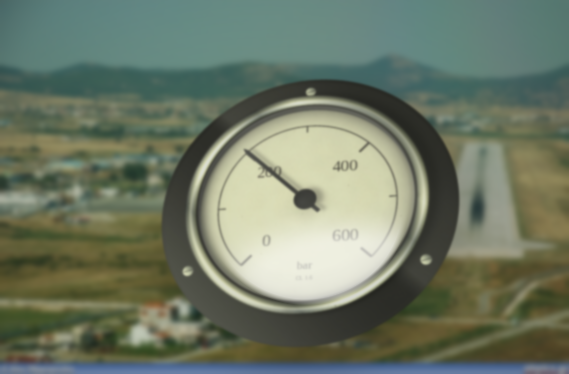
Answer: {"value": 200, "unit": "bar"}
